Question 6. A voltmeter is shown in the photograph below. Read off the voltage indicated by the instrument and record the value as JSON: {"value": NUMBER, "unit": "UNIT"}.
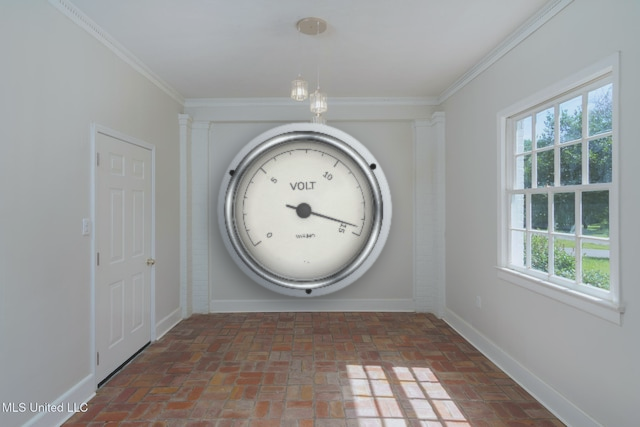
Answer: {"value": 14.5, "unit": "V"}
